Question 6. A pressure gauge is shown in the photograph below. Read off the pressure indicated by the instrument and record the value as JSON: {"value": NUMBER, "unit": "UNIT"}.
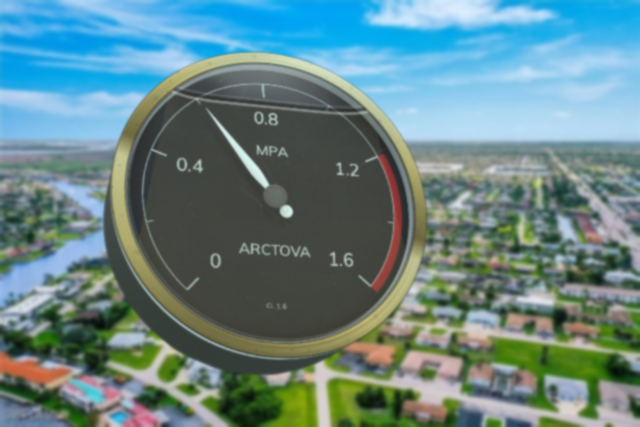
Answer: {"value": 0.6, "unit": "MPa"}
